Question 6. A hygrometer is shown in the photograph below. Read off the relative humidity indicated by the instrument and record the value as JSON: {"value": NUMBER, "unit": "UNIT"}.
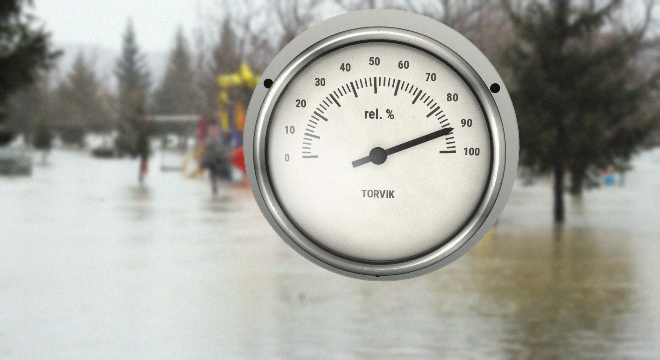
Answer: {"value": 90, "unit": "%"}
